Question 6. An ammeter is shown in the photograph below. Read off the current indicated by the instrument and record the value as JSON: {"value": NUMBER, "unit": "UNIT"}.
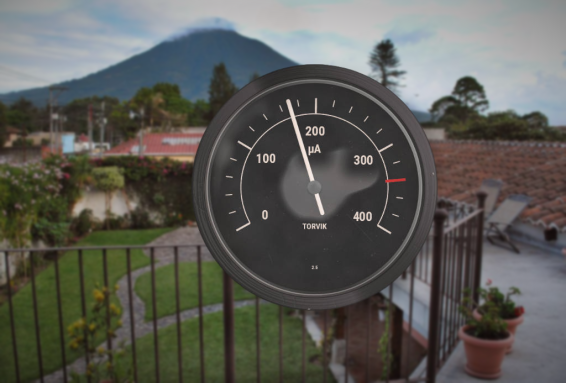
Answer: {"value": 170, "unit": "µA"}
